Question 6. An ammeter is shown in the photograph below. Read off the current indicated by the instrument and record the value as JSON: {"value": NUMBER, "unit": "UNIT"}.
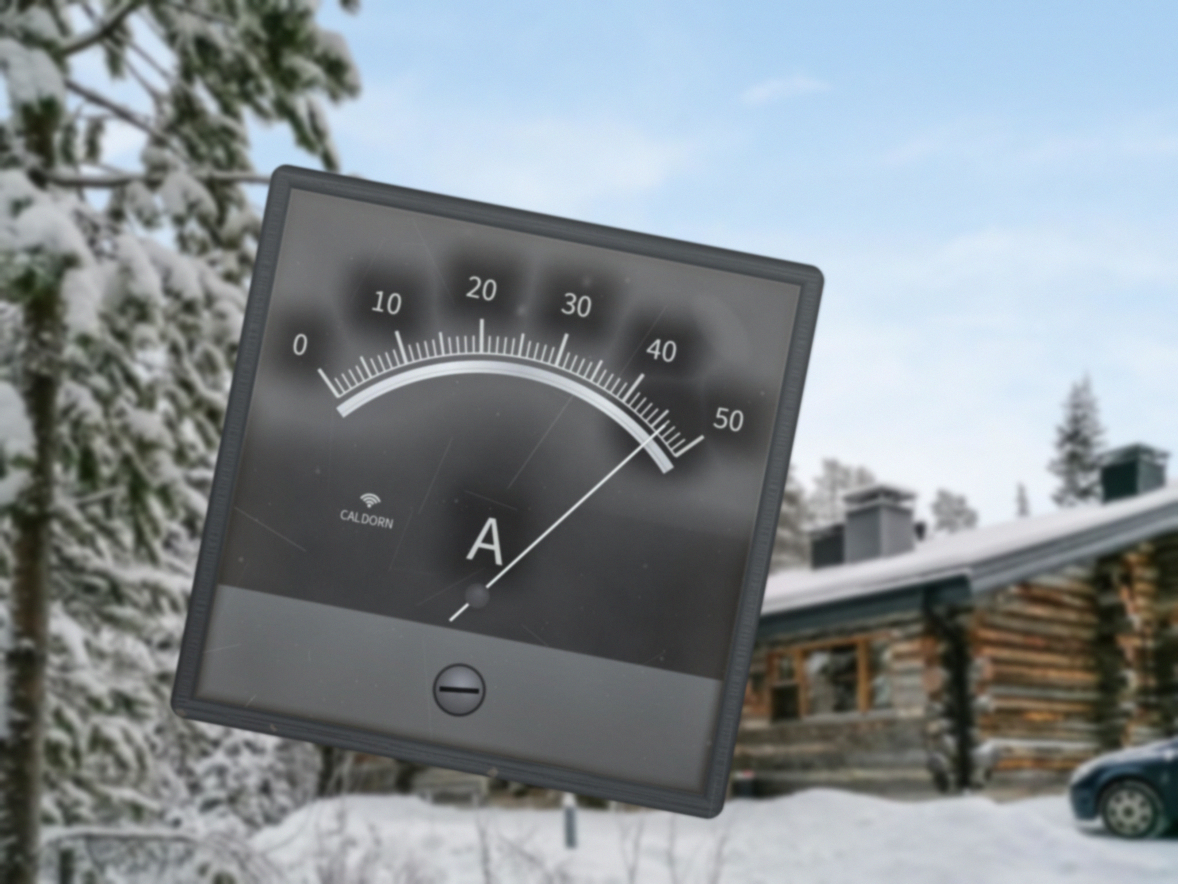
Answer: {"value": 46, "unit": "A"}
